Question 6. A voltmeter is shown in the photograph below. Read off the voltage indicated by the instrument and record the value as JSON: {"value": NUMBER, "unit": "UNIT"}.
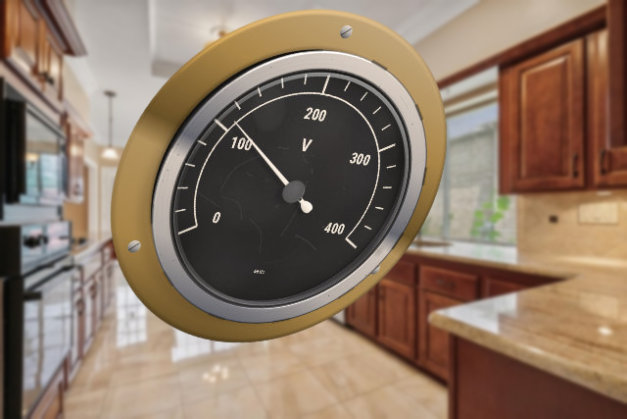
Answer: {"value": 110, "unit": "V"}
